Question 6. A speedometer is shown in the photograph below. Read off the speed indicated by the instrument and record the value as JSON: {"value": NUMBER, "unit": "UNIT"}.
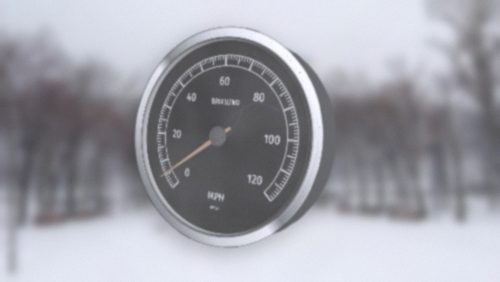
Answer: {"value": 5, "unit": "mph"}
